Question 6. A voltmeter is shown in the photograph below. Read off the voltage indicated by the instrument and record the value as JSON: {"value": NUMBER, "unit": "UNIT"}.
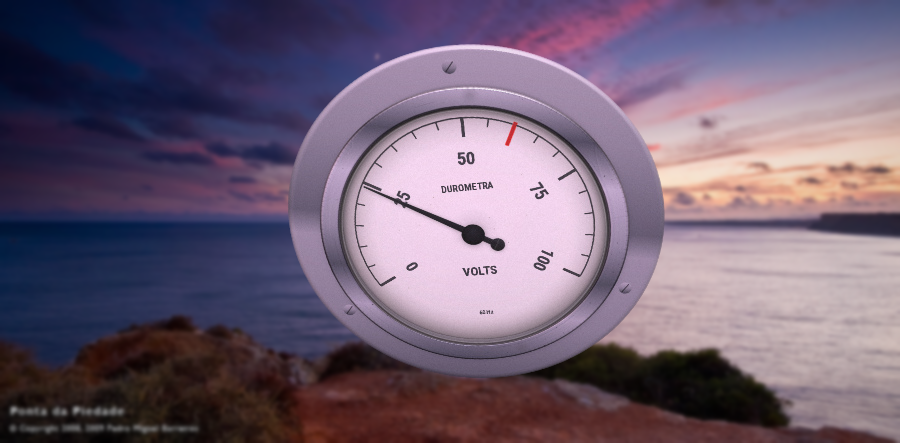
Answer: {"value": 25, "unit": "V"}
